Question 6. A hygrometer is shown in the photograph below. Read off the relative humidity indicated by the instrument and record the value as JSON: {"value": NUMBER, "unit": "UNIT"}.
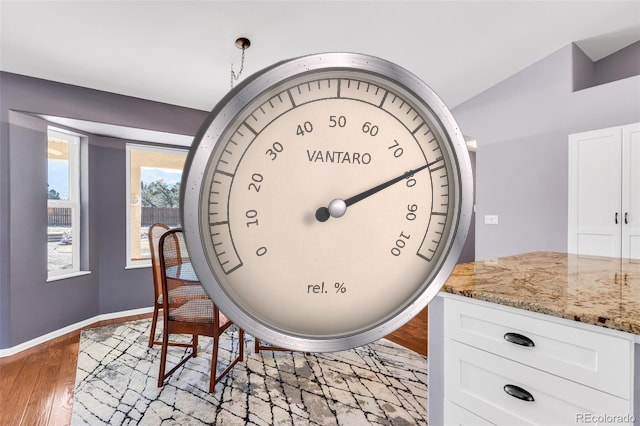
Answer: {"value": 78, "unit": "%"}
